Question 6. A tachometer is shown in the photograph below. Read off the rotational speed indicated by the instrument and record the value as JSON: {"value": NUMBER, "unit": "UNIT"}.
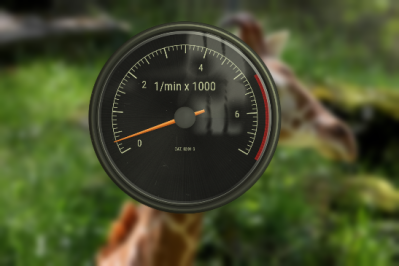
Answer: {"value": 300, "unit": "rpm"}
